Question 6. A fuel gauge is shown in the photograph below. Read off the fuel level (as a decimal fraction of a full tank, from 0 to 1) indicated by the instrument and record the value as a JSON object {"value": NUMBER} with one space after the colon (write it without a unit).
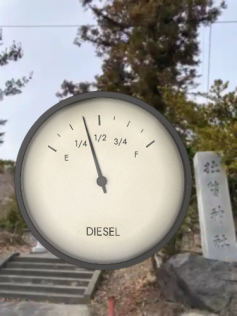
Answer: {"value": 0.375}
